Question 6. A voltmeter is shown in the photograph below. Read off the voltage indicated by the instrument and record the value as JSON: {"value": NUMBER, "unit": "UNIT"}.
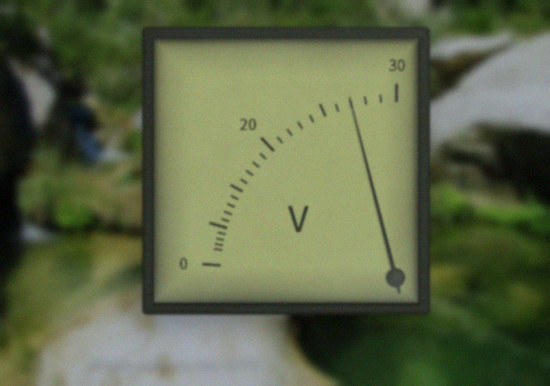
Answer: {"value": 27, "unit": "V"}
